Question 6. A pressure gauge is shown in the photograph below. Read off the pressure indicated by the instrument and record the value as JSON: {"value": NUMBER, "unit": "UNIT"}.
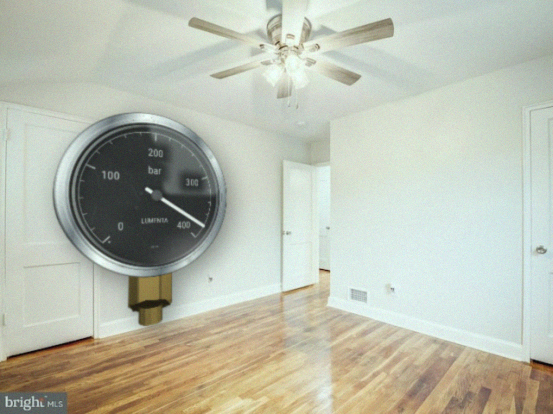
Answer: {"value": 380, "unit": "bar"}
